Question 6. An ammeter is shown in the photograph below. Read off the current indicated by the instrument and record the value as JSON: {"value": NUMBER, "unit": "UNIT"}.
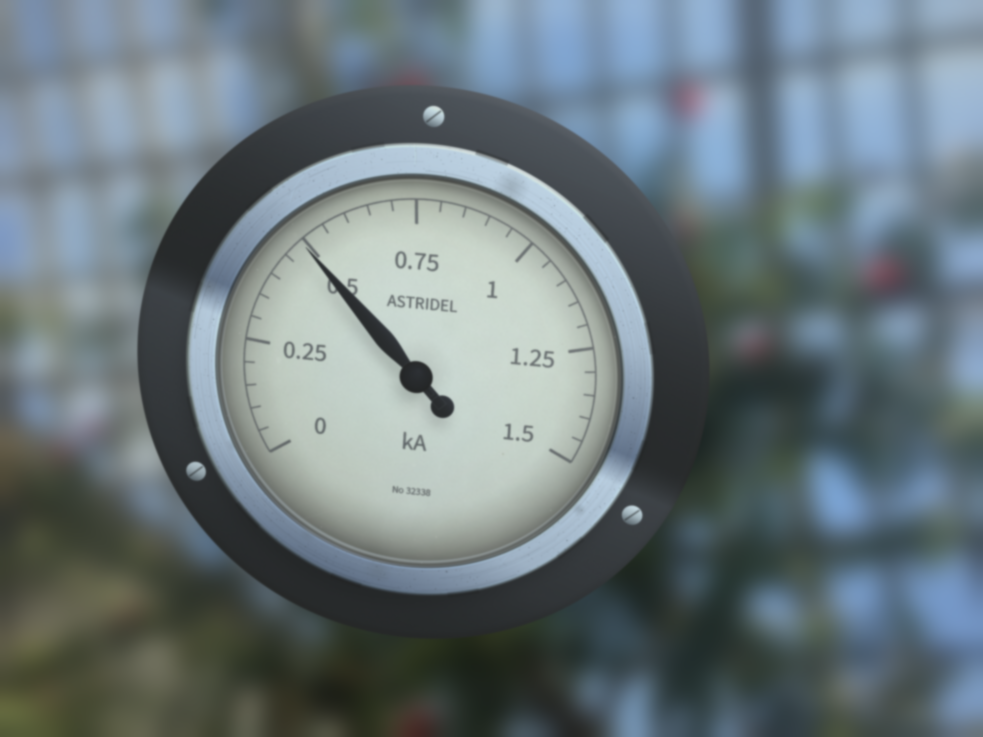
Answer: {"value": 0.5, "unit": "kA"}
